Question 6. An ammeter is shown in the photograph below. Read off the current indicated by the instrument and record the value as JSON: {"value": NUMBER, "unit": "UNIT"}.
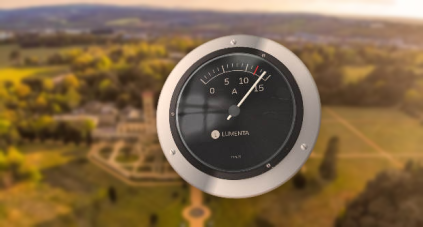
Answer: {"value": 14, "unit": "A"}
